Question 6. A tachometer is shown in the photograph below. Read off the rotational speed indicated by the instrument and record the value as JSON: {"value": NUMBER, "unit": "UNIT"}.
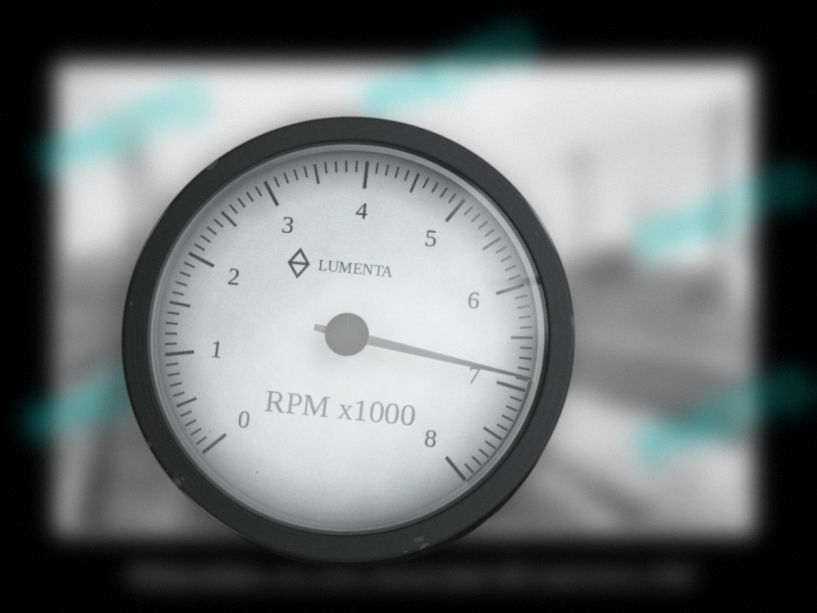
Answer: {"value": 6900, "unit": "rpm"}
